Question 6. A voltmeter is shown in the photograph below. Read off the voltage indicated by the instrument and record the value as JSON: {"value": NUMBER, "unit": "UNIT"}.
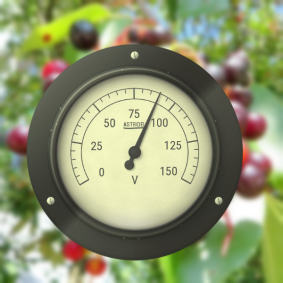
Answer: {"value": 90, "unit": "V"}
